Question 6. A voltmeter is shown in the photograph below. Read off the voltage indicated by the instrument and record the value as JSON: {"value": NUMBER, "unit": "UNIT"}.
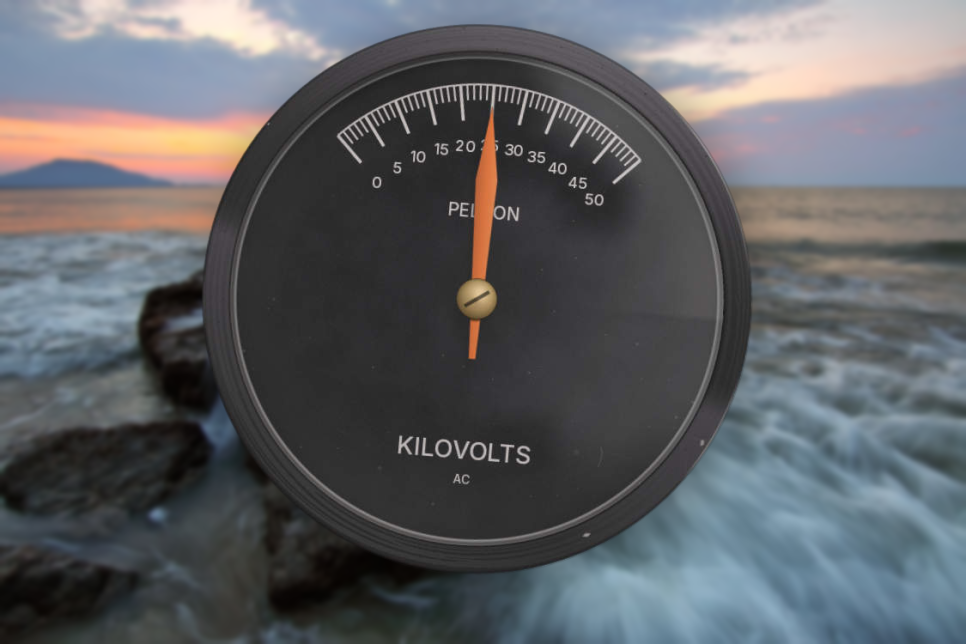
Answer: {"value": 25, "unit": "kV"}
